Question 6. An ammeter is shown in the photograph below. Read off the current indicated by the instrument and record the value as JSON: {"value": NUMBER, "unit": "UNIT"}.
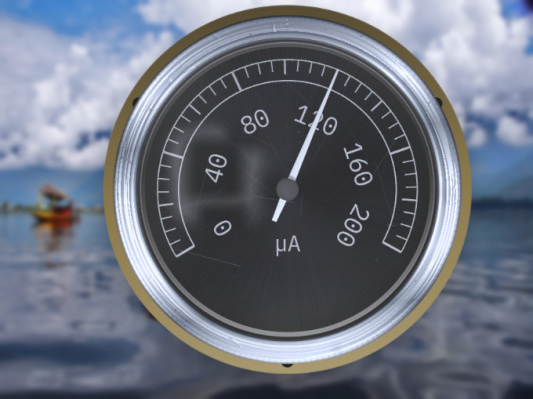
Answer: {"value": 120, "unit": "µA"}
